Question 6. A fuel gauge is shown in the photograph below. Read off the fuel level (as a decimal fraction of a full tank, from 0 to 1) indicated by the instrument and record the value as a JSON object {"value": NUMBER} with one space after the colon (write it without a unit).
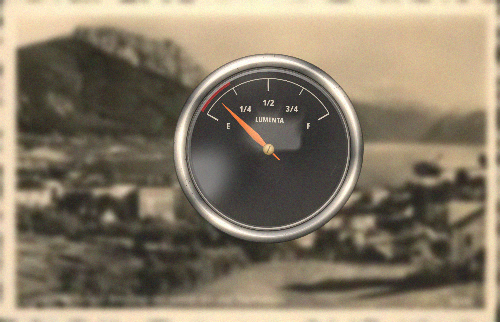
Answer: {"value": 0.125}
